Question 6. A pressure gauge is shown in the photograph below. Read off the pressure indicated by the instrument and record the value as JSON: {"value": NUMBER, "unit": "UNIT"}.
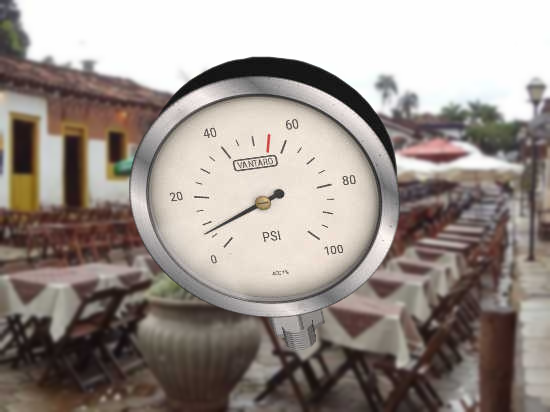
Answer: {"value": 7.5, "unit": "psi"}
